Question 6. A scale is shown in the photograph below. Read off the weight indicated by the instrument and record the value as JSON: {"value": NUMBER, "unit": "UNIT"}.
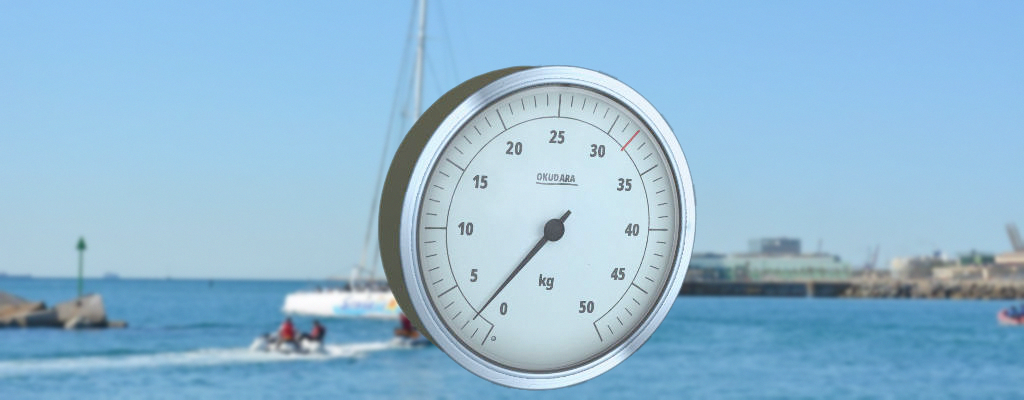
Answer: {"value": 2, "unit": "kg"}
